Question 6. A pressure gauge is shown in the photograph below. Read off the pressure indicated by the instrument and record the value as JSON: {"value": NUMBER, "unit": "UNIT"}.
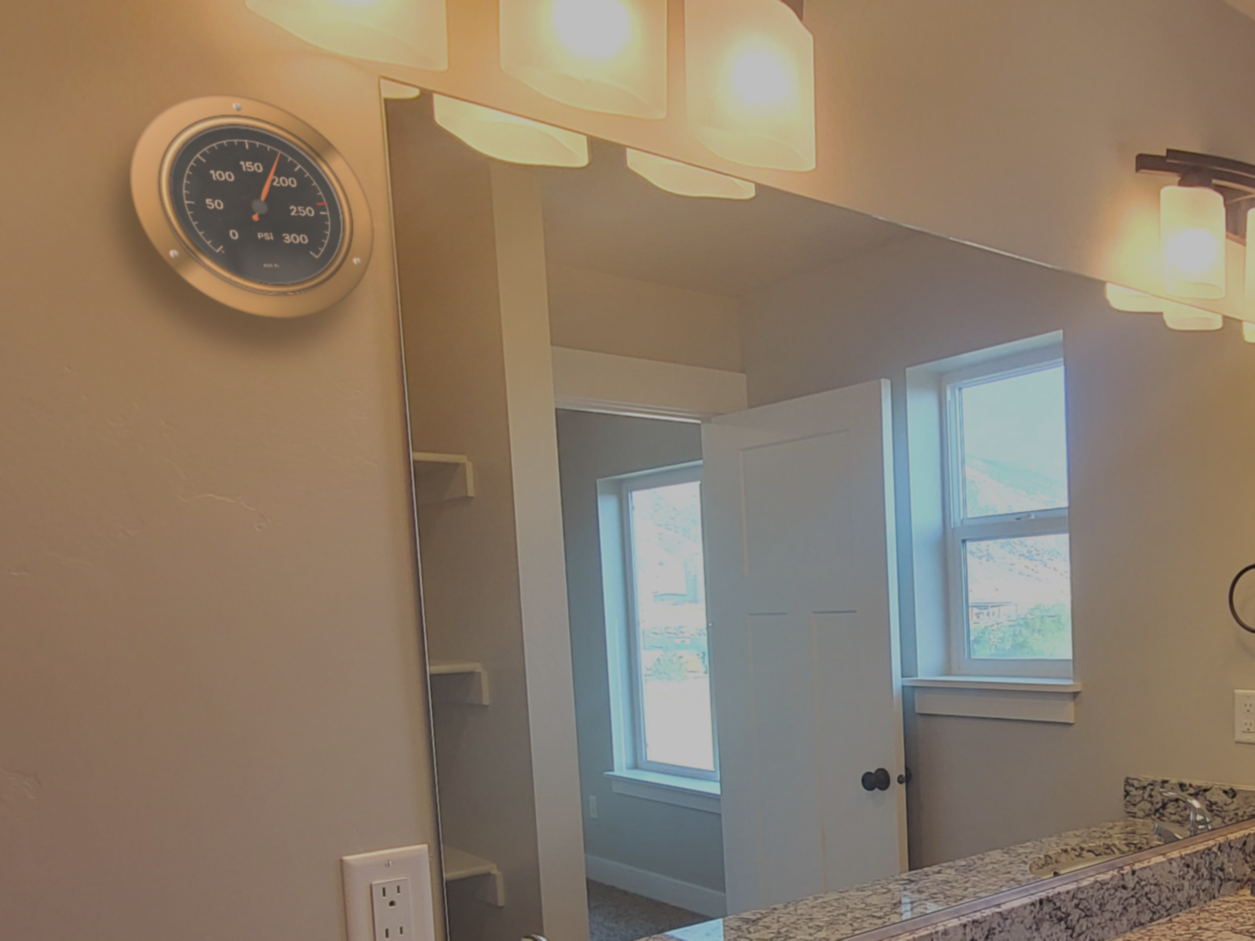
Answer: {"value": 180, "unit": "psi"}
